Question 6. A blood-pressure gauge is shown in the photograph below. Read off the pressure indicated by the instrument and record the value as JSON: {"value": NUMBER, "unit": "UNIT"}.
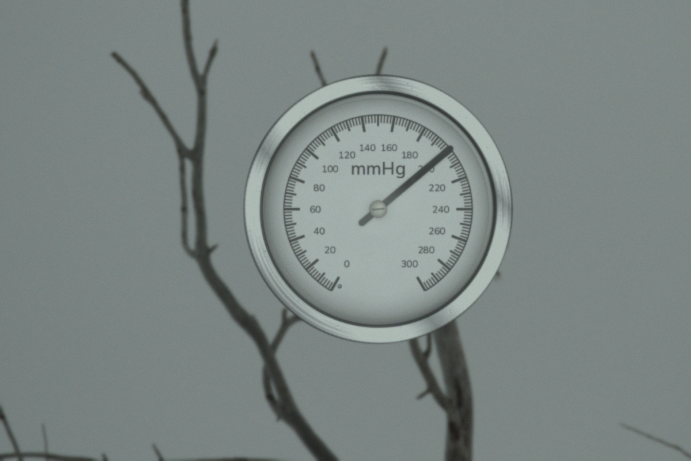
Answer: {"value": 200, "unit": "mmHg"}
